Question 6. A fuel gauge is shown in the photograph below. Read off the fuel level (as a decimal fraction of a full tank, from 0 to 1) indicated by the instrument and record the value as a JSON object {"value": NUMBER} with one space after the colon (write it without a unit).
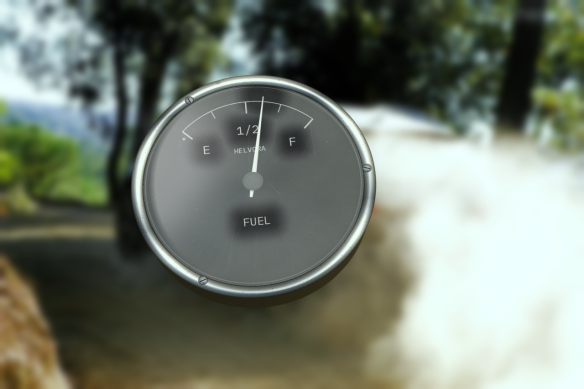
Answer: {"value": 0.625}
